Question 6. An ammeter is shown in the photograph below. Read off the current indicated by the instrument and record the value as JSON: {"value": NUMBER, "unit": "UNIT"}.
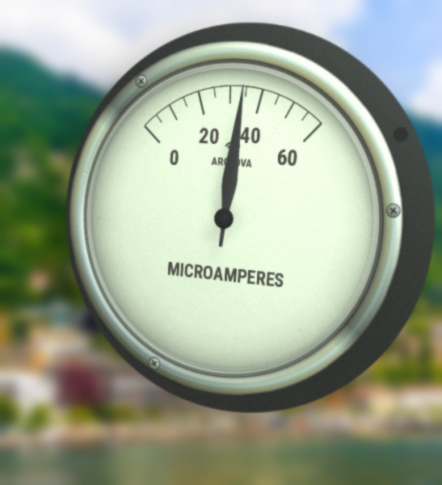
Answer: {"value": 35, "unit": "µA"}
